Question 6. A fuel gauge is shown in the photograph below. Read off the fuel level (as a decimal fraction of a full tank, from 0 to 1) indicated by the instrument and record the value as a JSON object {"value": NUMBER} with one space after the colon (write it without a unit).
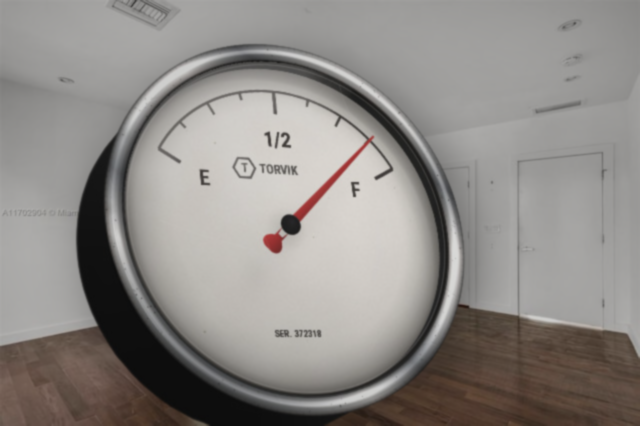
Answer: {"value": 0.875}
